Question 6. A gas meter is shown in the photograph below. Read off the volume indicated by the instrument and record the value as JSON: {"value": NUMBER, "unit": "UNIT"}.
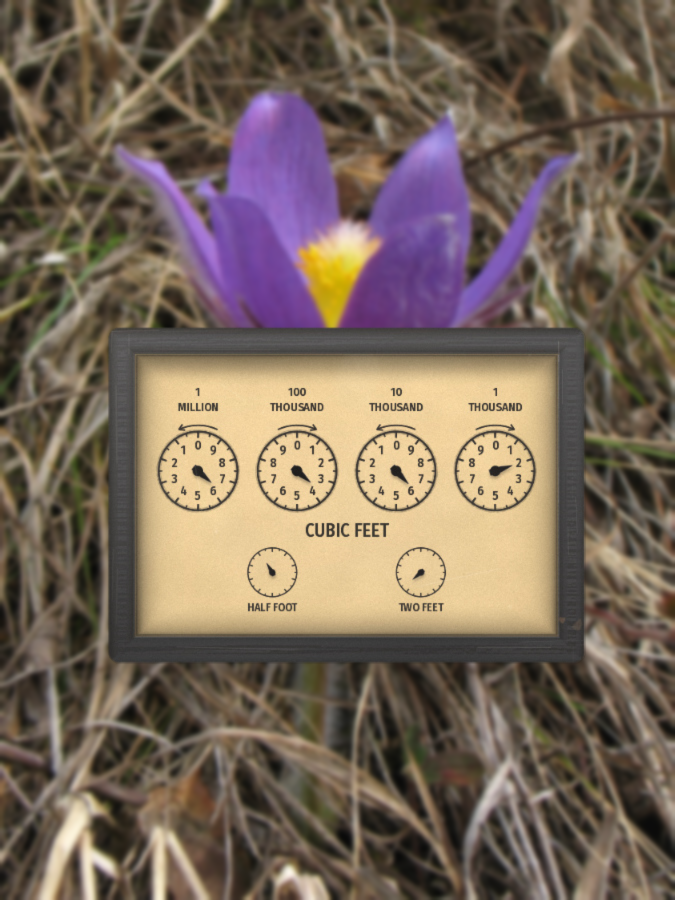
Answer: {"value": 636200, "unit": "ft³"}
